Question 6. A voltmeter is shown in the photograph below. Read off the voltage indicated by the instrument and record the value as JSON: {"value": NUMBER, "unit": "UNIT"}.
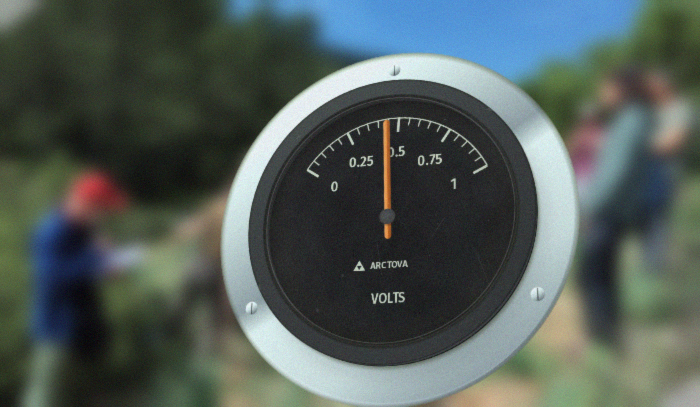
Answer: {"value": 0.45, "unit": "V"}
